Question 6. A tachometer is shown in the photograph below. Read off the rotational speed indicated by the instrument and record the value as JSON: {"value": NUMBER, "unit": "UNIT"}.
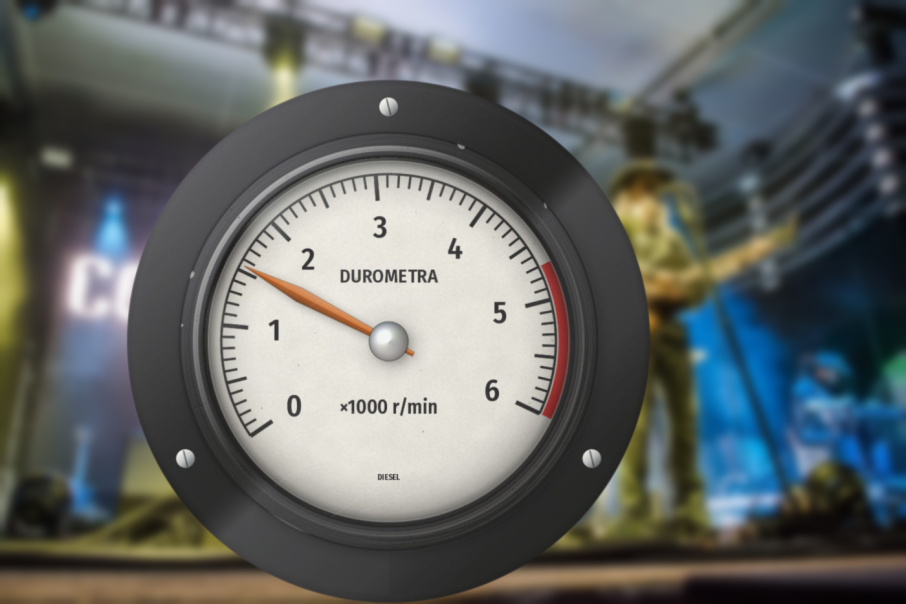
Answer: {"value": 1550, "unit": "rpm"}
